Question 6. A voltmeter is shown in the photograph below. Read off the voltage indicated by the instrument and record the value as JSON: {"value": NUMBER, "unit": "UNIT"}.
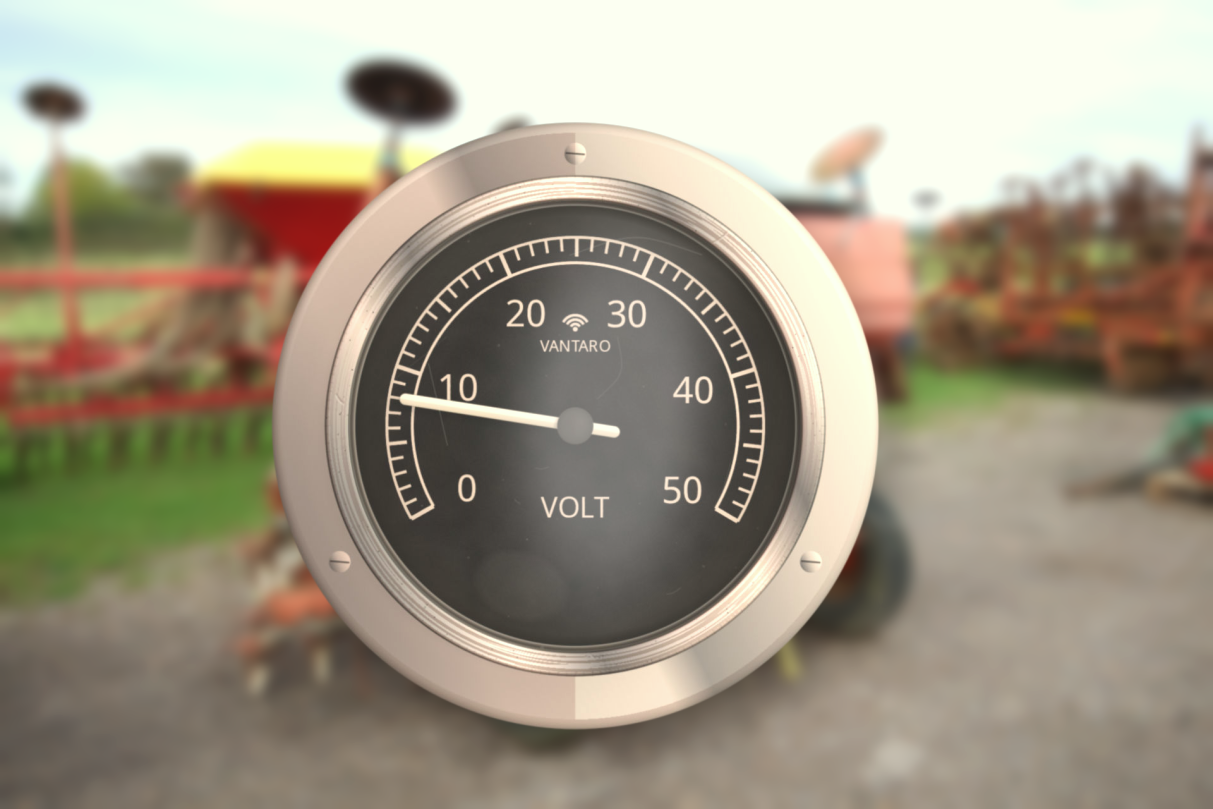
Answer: {"value": 8, "unit": "V"}
